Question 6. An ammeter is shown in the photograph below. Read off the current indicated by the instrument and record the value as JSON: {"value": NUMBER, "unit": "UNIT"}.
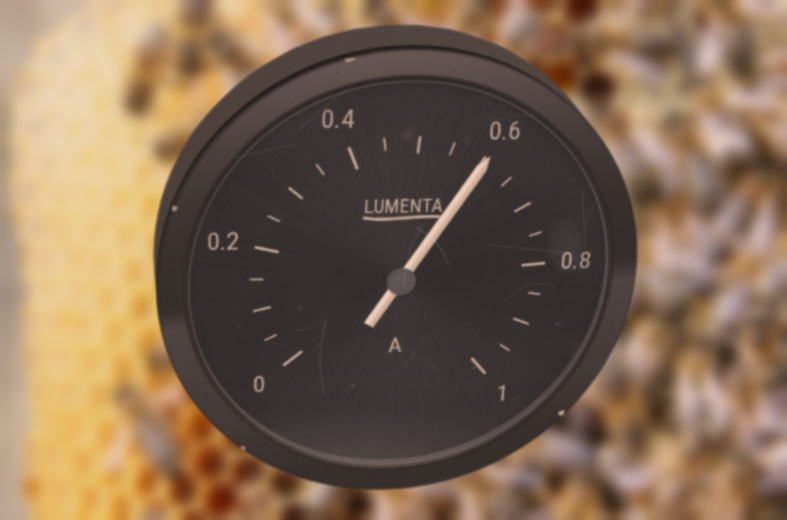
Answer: {"value": 0.6, "unit": "A"}
